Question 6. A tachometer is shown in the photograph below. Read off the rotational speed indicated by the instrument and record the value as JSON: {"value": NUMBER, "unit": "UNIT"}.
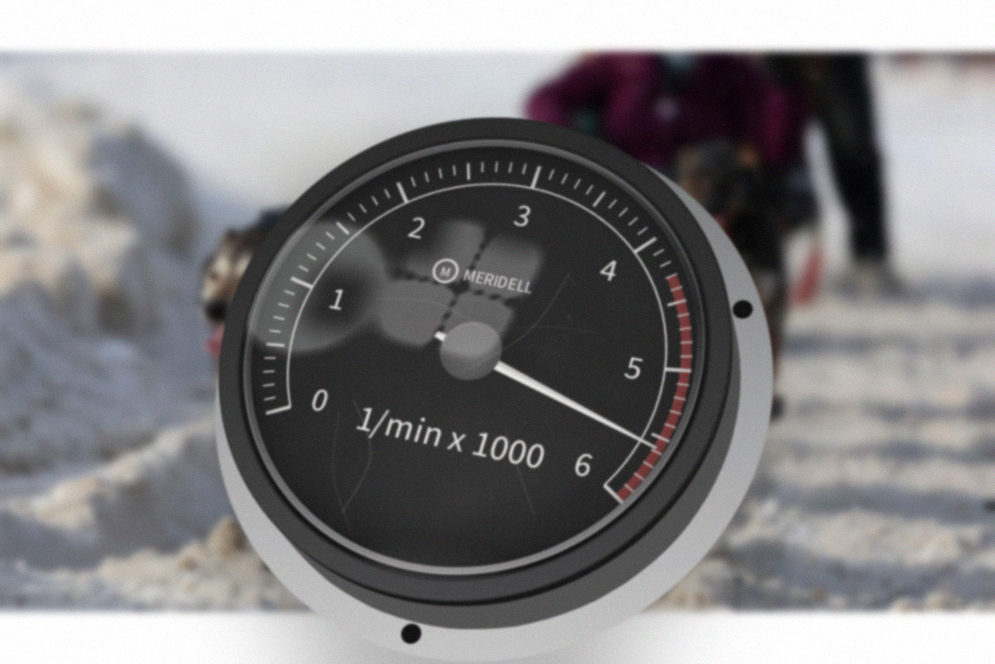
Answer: {"value": 5600, "unit": "rpm"}
